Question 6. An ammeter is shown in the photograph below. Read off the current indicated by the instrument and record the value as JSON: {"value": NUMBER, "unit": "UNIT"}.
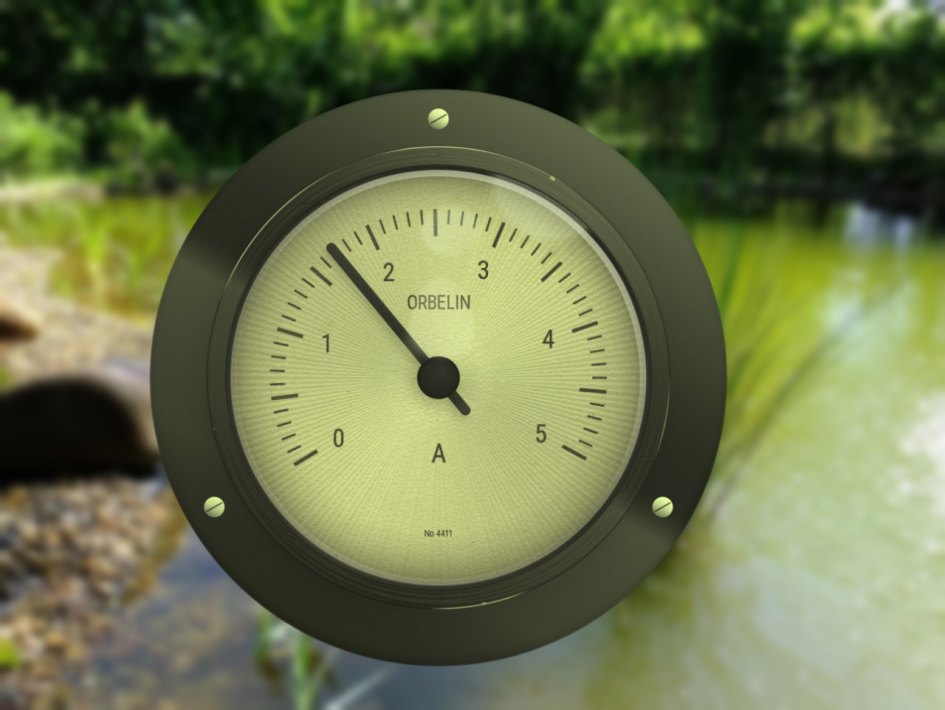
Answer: {"value": 1.7, "unit": "A"}
